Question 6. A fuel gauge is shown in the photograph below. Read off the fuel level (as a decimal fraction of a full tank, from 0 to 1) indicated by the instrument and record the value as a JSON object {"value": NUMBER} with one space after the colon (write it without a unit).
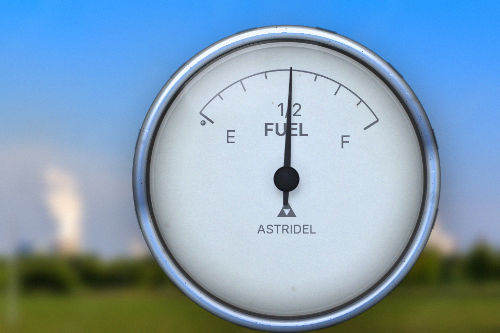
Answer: {"value": 0.5}
